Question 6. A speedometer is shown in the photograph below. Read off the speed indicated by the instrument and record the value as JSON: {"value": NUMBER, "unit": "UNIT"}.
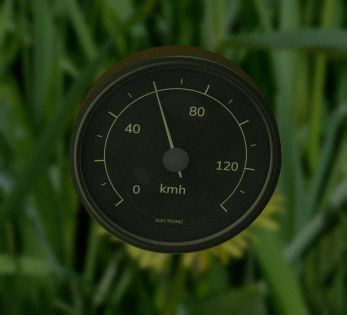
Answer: {"value": 60, "unit": "km/h"}
